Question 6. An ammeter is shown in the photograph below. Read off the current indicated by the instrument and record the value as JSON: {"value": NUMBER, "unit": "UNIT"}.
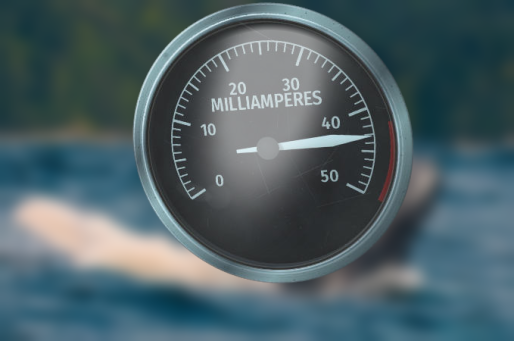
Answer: {"value": 43, "unit": "mA"}
